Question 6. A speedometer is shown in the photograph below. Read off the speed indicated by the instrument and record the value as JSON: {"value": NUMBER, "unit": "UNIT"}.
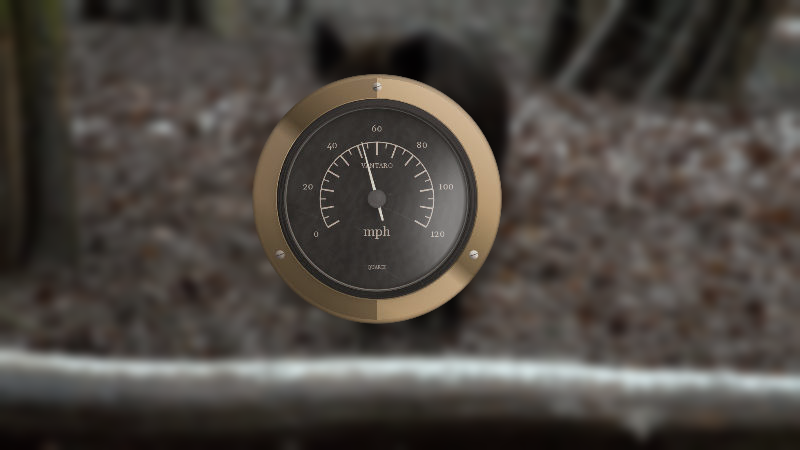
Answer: {"value": 52.5, "unit": "mph"}
